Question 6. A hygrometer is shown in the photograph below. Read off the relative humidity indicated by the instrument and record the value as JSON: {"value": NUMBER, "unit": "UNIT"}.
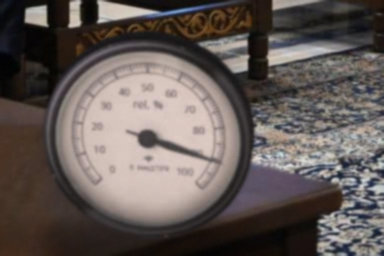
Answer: {"value": 90, "unit": "%"}
